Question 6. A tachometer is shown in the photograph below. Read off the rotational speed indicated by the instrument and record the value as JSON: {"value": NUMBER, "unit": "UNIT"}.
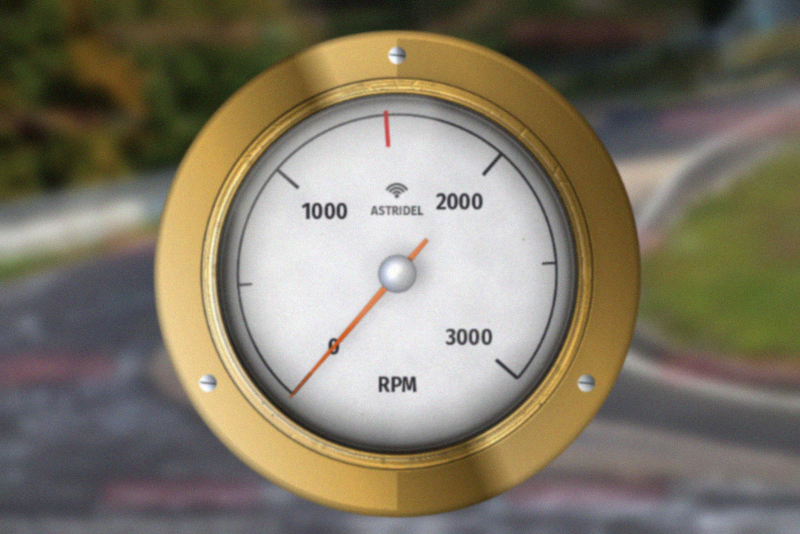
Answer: {"value": 0, "unit": "rpm"}
